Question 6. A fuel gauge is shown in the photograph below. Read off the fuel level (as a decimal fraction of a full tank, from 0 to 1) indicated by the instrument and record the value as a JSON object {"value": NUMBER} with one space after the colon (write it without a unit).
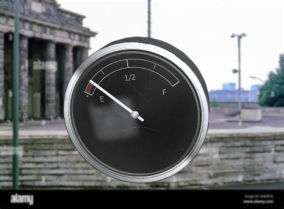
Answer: {"value": 0.125}
